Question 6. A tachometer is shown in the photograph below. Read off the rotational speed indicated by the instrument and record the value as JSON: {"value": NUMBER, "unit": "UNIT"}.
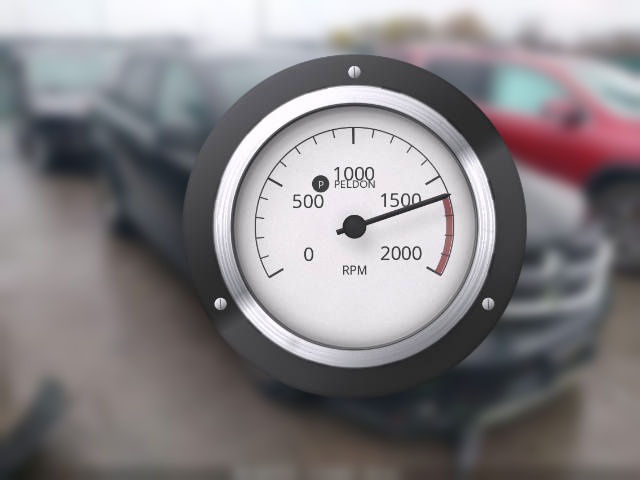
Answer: {"value": 1600, "unit": "rpm"}
